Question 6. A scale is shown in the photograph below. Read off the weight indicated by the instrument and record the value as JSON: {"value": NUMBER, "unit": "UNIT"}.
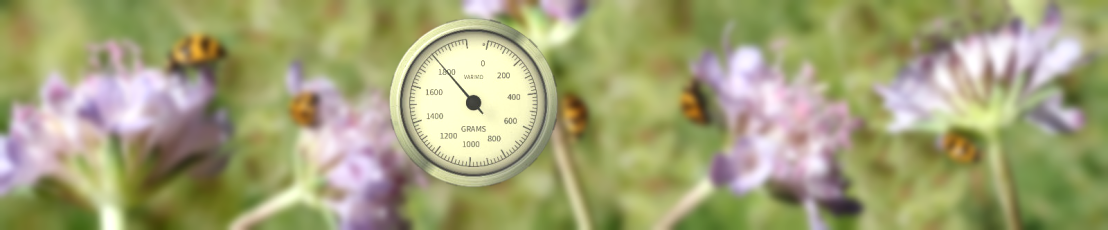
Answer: {"value": 1800, "unit": "g"}
